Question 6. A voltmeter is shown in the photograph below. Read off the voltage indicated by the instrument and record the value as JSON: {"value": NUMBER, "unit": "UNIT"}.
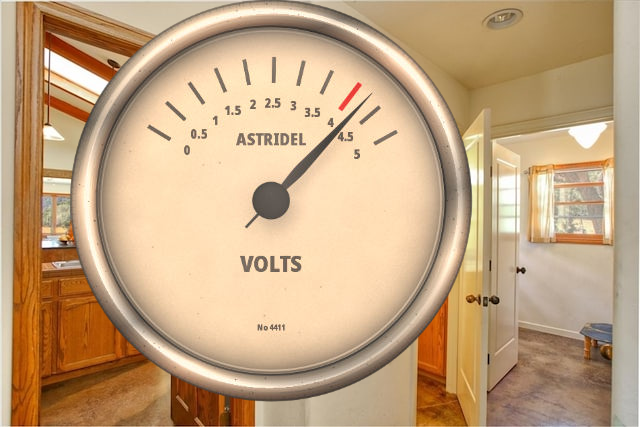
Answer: {"value": 4.25, "unit": "V"}
